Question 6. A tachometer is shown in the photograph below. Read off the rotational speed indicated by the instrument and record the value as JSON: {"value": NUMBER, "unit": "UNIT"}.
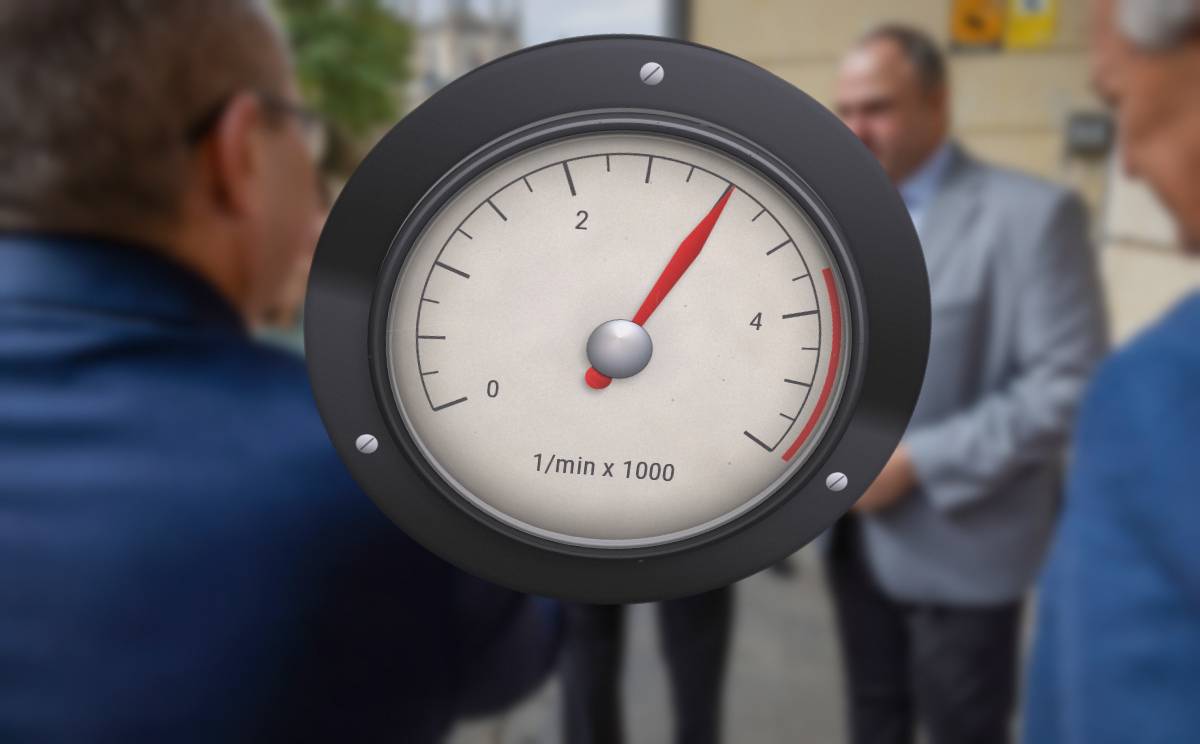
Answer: {"value": 3000, "unit": "rpm"}
